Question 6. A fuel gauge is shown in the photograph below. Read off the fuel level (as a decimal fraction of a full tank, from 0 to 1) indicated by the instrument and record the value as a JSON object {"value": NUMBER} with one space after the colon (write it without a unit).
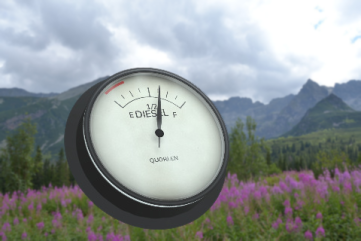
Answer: {"value": 0.625}
